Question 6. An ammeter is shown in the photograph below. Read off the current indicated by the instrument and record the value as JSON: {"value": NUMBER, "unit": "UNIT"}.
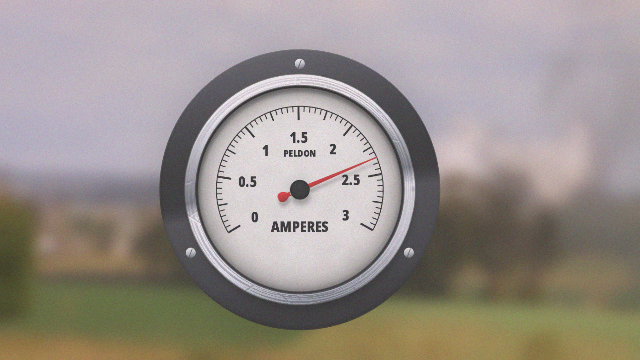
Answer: {"value": 2.35, "unit": "A"}
